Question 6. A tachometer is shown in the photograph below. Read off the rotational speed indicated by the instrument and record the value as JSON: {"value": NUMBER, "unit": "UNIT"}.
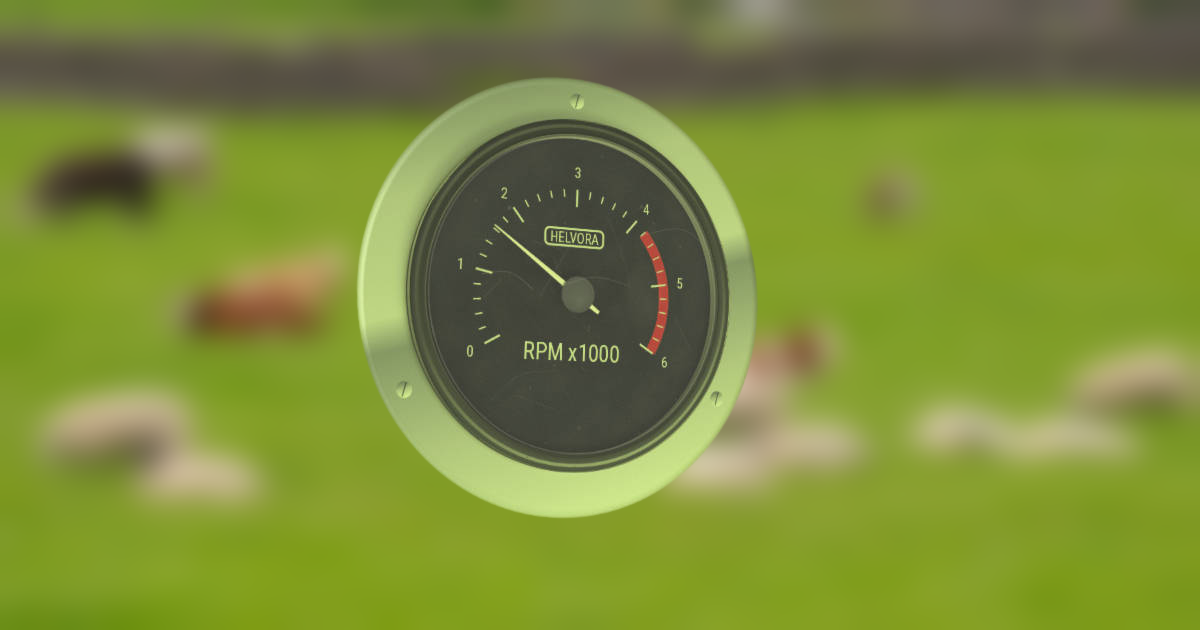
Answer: {"value": 1600, "unit": "rpm"}
